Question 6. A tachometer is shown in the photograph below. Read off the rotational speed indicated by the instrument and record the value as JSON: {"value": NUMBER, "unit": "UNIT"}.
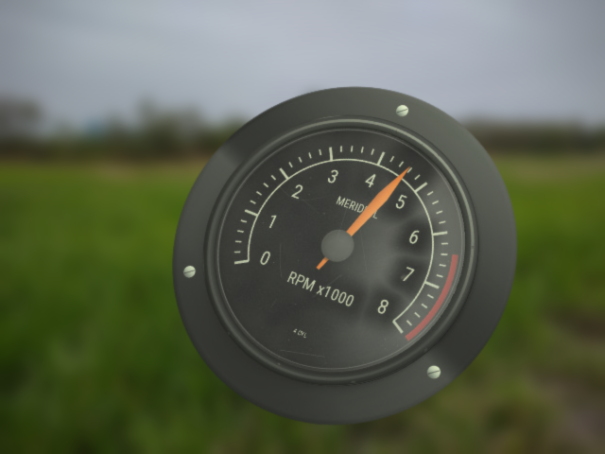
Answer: {"value": 4600, "unit": "rpm"}
